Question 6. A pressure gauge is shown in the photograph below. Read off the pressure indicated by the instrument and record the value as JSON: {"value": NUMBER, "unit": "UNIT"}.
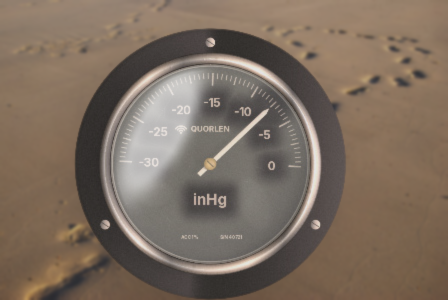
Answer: {"value": -7.5, "unit": "inHg"}
